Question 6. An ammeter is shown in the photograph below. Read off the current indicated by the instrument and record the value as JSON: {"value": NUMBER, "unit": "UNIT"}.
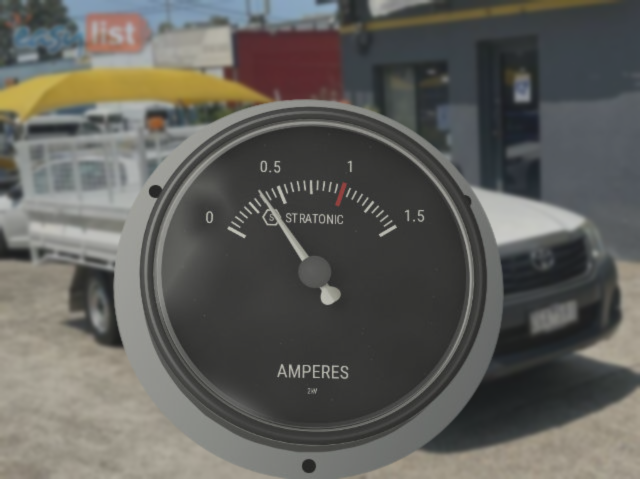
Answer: {"value": 0.35, "unit": "A"}
